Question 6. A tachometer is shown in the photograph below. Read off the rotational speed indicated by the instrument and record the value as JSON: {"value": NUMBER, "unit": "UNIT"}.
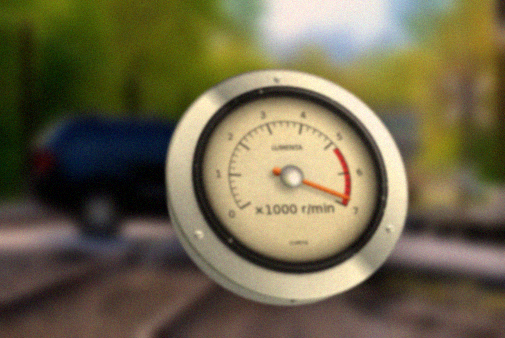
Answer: {"value": 6800, "unit": "rpm"}
